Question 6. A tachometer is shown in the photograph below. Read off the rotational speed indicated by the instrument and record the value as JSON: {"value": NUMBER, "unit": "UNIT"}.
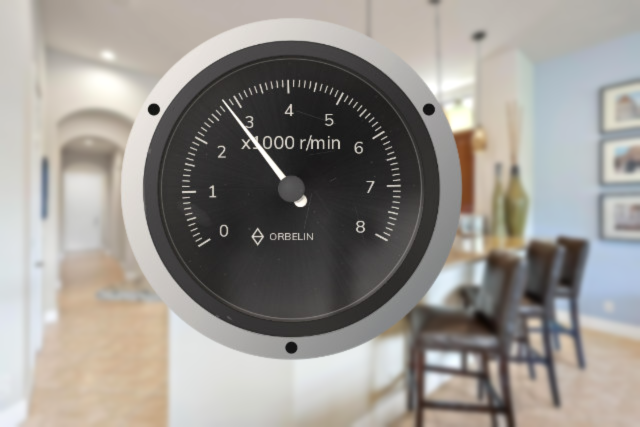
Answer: {"value": 2800, "unit": "rpm"}
